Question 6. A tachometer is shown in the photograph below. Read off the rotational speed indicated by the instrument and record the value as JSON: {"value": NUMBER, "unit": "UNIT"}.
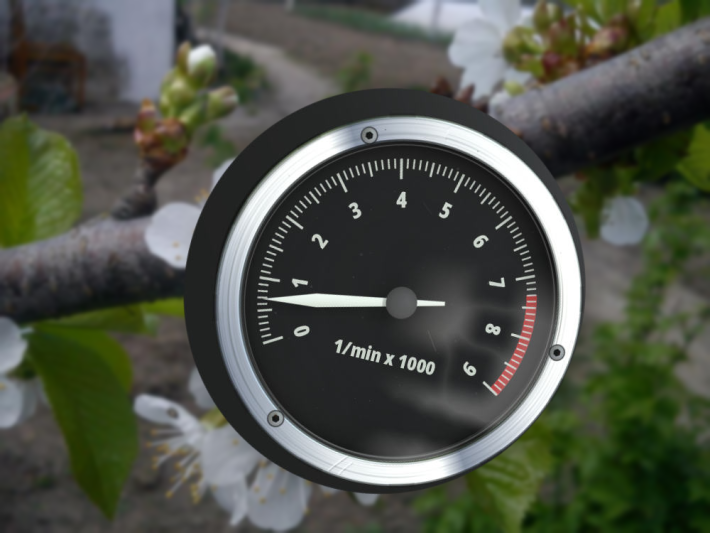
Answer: {"value": 700, "unit": "rpm"}
